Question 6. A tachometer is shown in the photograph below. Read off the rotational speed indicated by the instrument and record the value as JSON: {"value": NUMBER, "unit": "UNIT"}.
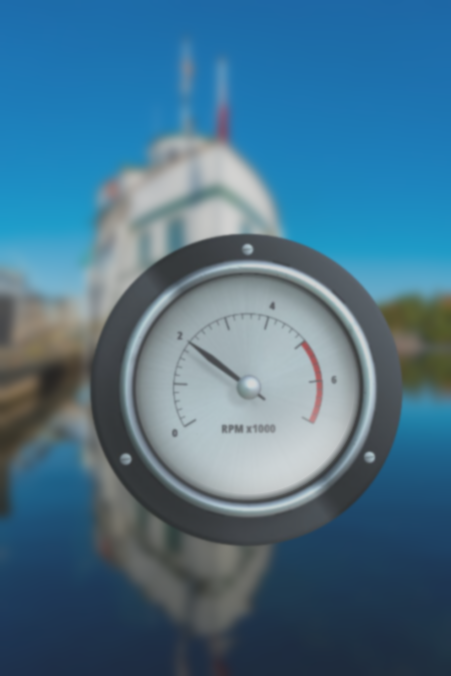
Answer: {"value": 2000, "unit": "rpm"}
